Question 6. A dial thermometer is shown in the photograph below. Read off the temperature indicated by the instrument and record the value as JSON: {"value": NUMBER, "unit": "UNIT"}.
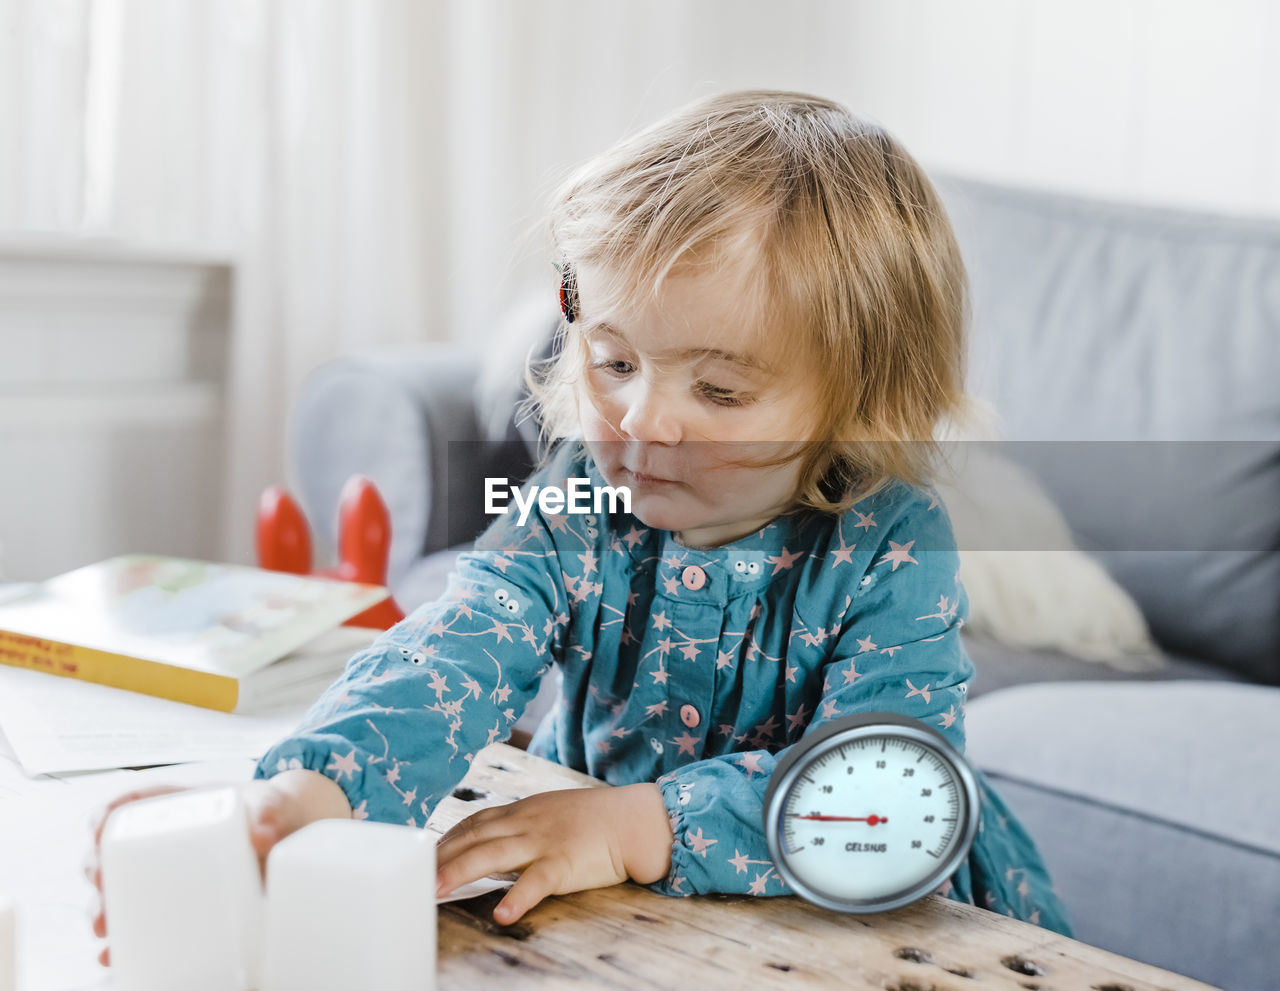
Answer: {"value": -20, "unit": "°C"}
